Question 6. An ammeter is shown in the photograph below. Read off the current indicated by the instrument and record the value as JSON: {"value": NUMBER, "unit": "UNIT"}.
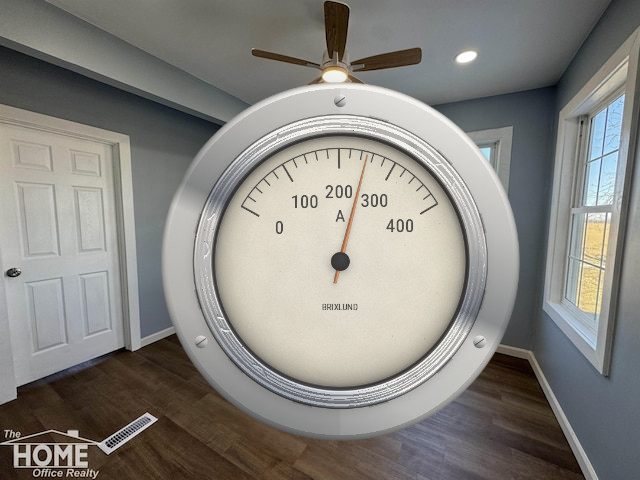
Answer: {"value": 250, "unit": "A"}
